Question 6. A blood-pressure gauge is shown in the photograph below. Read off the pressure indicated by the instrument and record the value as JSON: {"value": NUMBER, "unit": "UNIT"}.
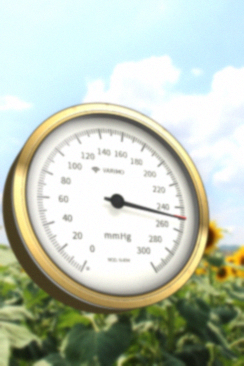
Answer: {"value": 250, "unit": "mmHg"}
